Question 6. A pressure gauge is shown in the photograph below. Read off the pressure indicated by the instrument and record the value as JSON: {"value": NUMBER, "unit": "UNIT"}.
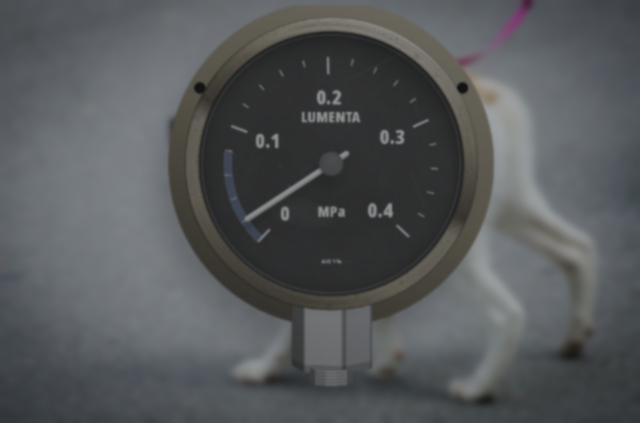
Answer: {"value": 0.02, "unit": "MPa"}
